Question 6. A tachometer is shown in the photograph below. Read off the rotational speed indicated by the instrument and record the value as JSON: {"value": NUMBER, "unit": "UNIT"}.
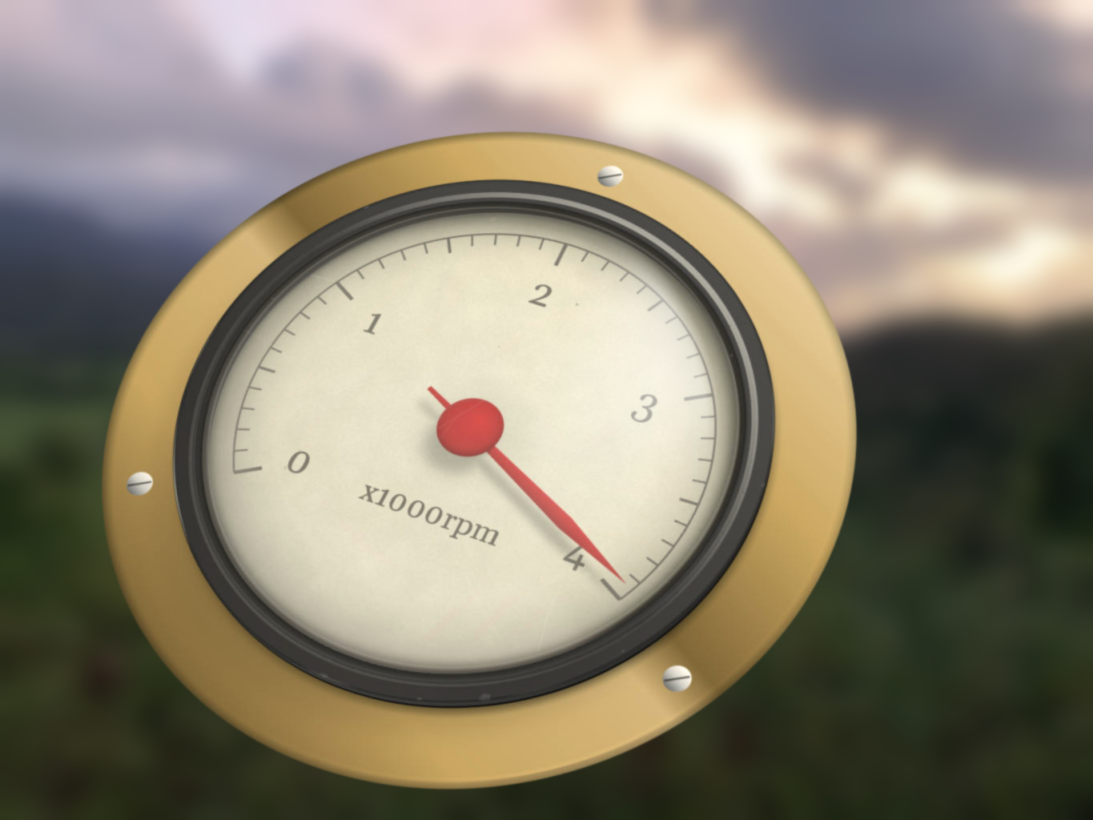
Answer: {"value": 3950, "unit": "rpm"}
